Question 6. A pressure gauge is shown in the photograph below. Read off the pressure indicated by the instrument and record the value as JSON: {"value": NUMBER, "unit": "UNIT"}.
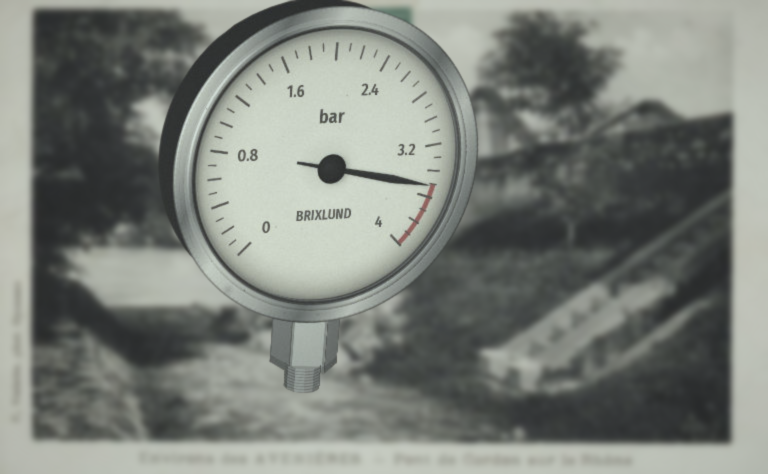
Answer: {"value": 3.5, "unit": "bar"}
